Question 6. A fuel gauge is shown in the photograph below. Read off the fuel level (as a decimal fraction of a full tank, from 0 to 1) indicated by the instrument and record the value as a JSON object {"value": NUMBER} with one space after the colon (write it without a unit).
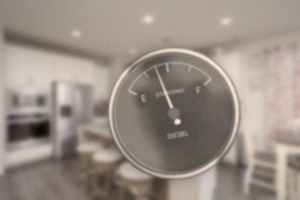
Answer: {"value": 0.375}
